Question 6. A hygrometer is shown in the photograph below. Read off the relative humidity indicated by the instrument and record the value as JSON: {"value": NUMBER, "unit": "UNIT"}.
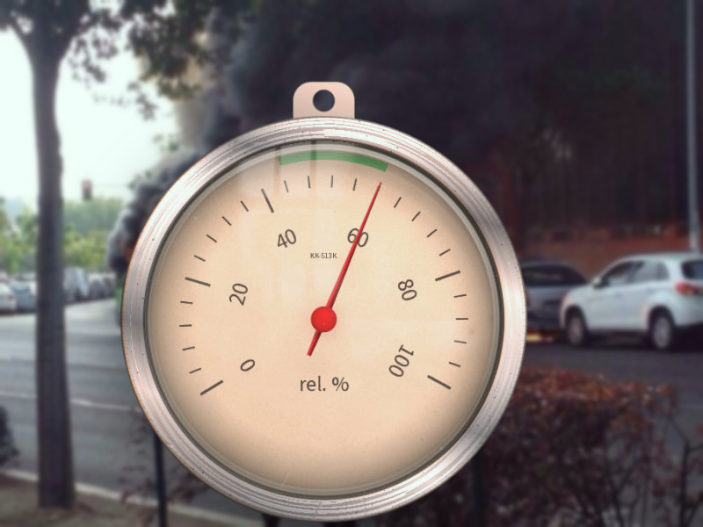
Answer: {"value": 60, "unit": "%"}
